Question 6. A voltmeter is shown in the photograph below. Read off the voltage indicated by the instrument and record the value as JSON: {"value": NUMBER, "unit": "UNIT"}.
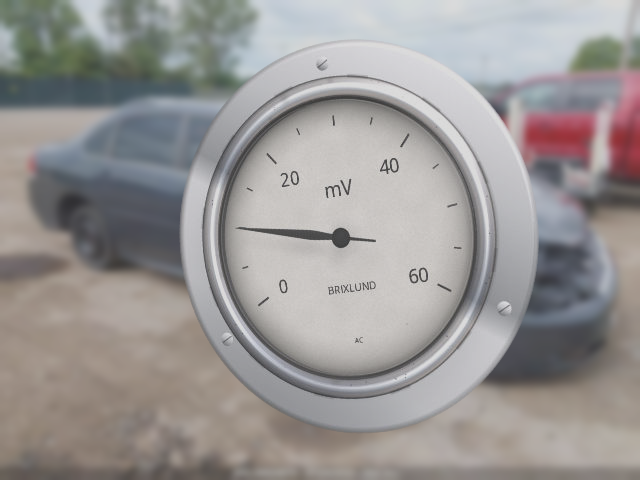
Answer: {"value": 10, "unit": "mV"}
